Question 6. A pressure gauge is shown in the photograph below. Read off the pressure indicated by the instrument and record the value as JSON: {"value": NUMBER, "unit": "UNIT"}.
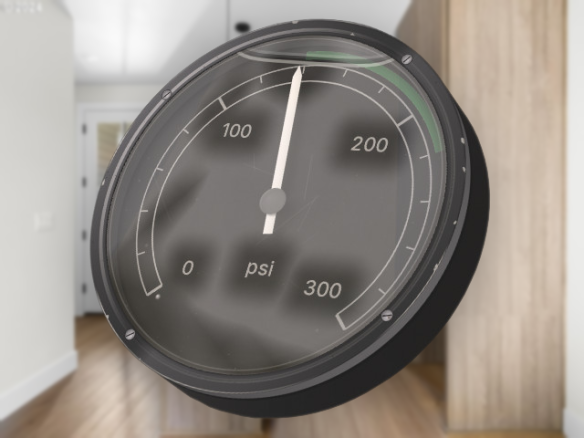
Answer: {"value": 140, "unit": "psi"}
